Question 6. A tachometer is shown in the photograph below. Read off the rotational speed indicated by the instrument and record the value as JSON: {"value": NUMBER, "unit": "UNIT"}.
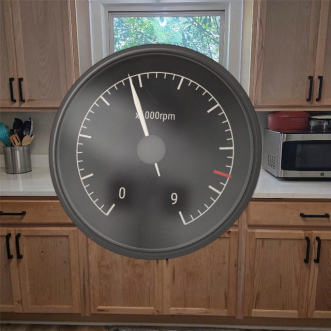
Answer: {"value": 3800, "unit": "rpm"}
